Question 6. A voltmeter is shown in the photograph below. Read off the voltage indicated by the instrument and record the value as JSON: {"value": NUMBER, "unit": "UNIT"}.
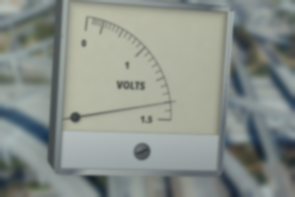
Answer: {"value": 1.4, "unit": "V"}
